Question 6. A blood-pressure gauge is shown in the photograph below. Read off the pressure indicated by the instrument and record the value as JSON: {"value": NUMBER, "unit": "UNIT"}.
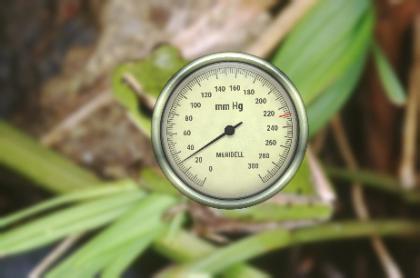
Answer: {"value": 30, "unit": "mmHg"}
